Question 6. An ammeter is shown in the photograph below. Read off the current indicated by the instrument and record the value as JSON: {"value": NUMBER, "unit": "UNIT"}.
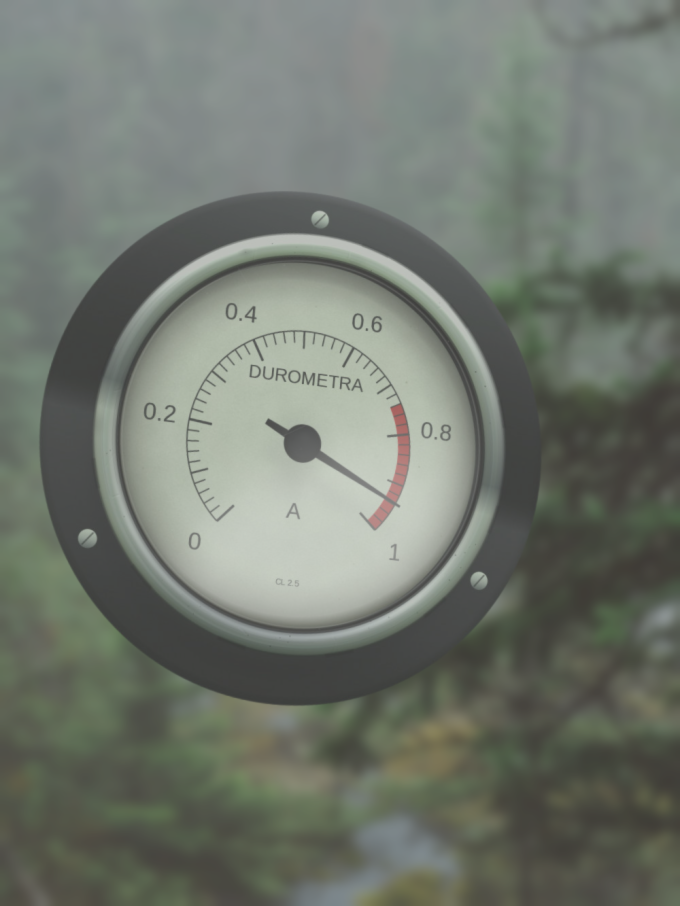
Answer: {"value": 0.94, "unit": "A"}
